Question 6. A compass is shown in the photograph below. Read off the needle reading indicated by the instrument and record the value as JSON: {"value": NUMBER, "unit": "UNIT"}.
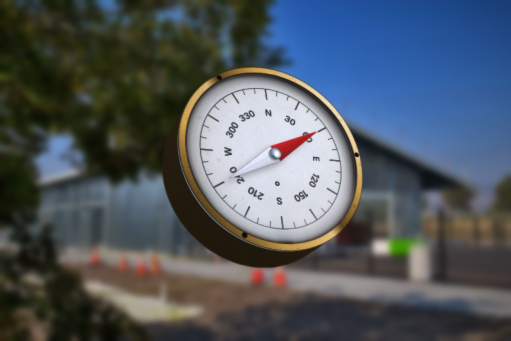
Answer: {"value": 60, "unit": "°"}
